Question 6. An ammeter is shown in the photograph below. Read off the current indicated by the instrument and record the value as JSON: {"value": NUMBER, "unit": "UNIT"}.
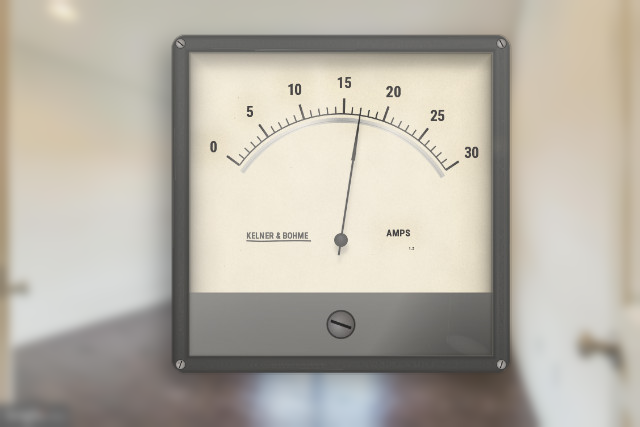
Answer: {"value": 17, "unit": "A"}
